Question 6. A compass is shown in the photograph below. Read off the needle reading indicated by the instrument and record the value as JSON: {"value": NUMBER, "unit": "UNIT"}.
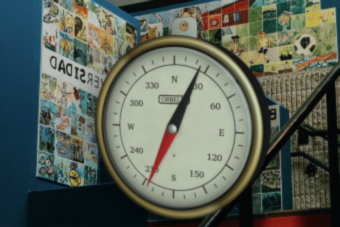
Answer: {"value": 205, "unit": "°"}
